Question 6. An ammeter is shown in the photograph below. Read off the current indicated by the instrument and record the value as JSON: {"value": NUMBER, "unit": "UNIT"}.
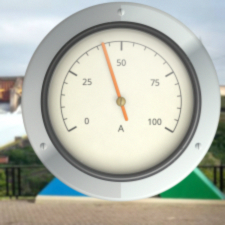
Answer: {"value": 42.5, "unit": "A"}
